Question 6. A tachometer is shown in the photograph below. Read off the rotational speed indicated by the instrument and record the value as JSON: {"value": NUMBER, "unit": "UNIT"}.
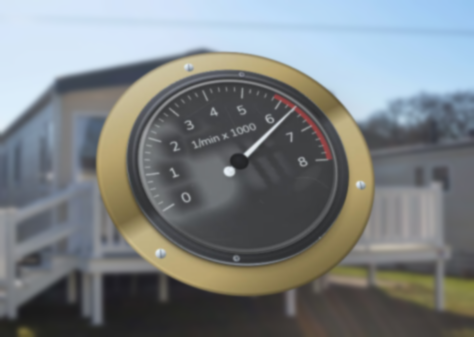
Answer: {"value": 6400, "unit": "rpm"}
